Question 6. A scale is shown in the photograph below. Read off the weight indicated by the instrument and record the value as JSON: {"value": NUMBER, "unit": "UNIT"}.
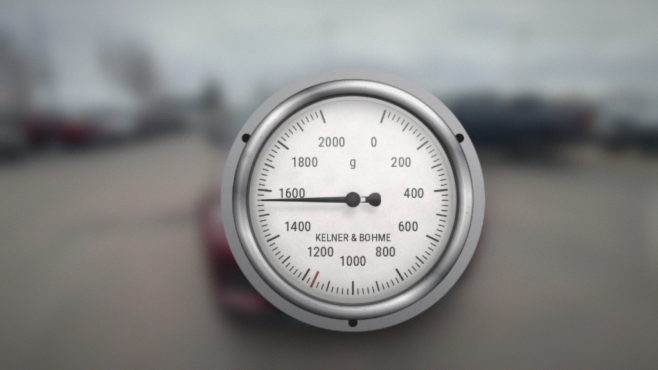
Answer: {"value": 1560, "unit": "g"}
